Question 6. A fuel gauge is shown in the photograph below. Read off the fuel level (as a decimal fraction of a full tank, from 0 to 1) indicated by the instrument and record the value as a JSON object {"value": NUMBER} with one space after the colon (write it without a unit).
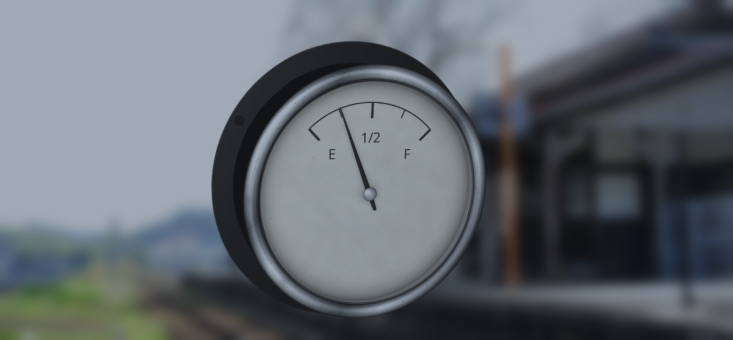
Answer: {"value": 0.25}
